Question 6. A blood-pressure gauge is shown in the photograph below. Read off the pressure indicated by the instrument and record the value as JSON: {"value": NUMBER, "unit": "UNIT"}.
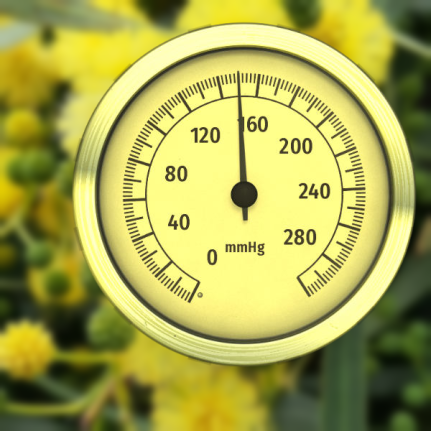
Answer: {"value": 150, "unit": "mmHg"}
